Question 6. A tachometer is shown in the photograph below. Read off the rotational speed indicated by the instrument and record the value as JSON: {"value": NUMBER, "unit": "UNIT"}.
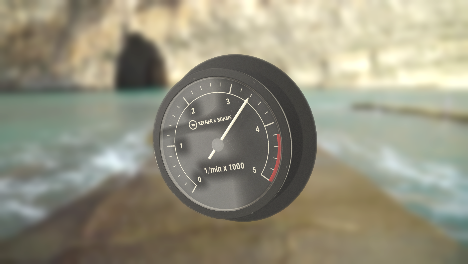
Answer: {"value": 3400, "unit": "rpm"}
